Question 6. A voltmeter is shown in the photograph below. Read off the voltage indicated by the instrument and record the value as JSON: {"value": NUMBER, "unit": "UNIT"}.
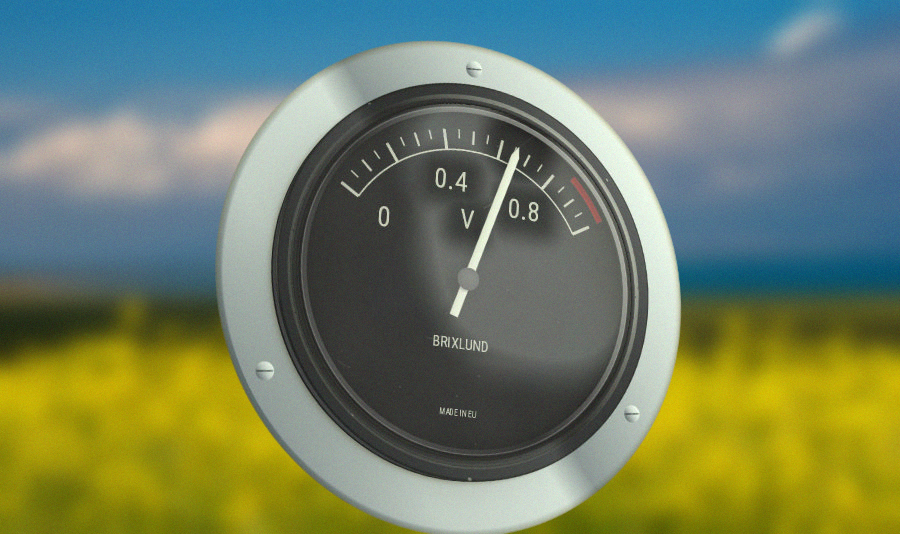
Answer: {"value": 0.65, "unit": "V"}
